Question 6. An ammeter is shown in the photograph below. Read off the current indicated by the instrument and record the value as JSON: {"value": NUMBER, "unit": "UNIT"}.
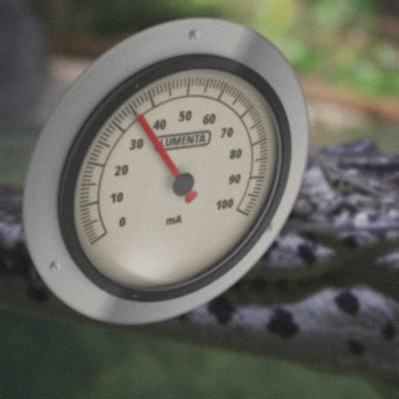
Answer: {"value": 35, "unit": "mA"}
